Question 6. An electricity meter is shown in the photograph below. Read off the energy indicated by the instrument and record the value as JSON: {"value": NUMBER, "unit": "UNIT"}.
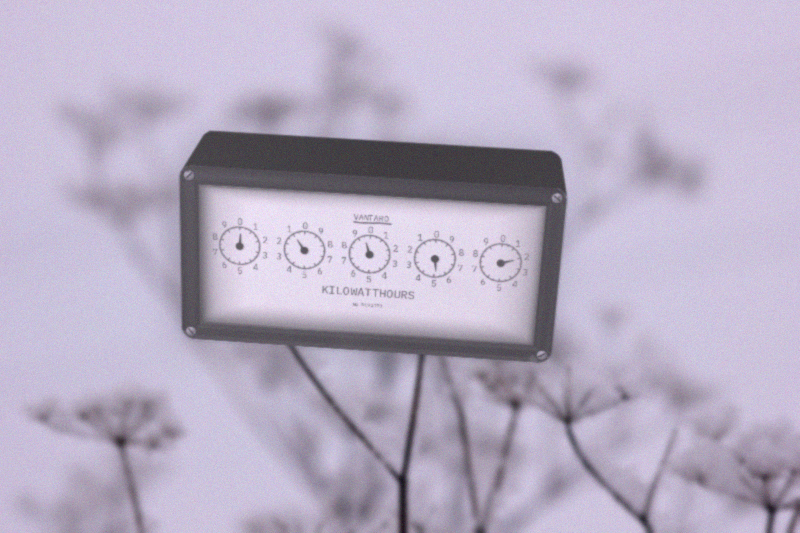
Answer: {"value": 952, "unit": "kWh"}
